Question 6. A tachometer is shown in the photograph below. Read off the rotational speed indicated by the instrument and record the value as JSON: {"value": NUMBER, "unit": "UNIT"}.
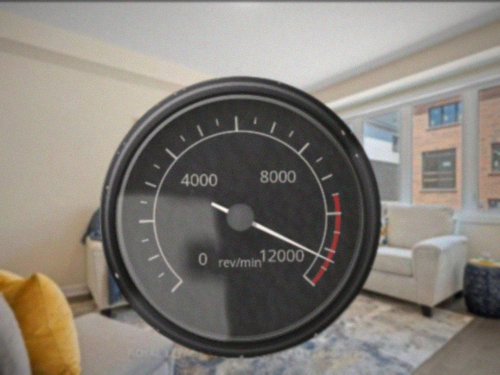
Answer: {"value": 11250, "unit": "rpm"}
